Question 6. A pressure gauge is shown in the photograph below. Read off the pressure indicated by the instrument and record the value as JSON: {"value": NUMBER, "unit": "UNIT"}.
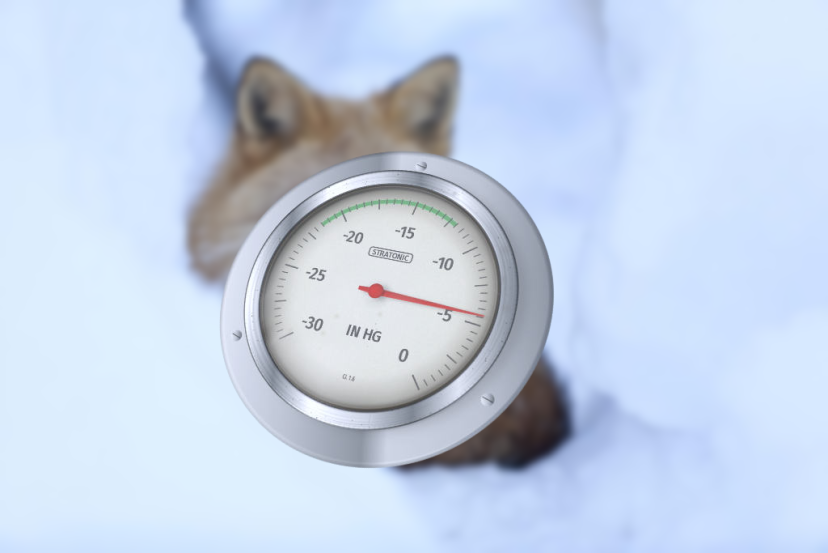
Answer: {"value": -5.5, "unit": "inHg"}
